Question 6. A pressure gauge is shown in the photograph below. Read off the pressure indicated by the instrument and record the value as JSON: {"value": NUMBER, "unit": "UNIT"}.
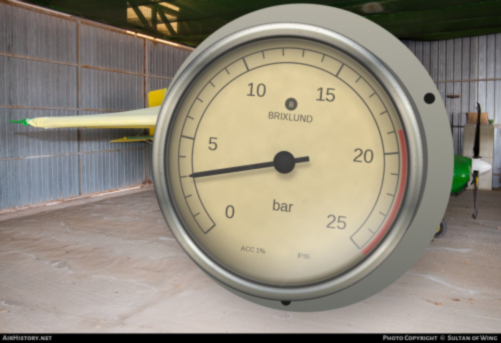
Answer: {"value": 3, "unit": "bar"}
